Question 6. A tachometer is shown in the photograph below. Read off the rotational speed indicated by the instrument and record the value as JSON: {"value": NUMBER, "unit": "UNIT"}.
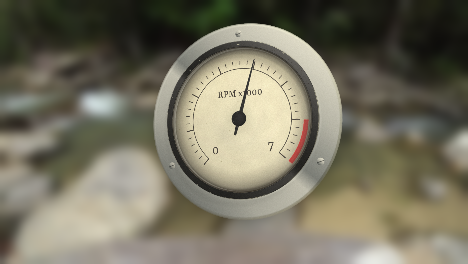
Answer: {"value": 4000, "unit": "rpm"}
